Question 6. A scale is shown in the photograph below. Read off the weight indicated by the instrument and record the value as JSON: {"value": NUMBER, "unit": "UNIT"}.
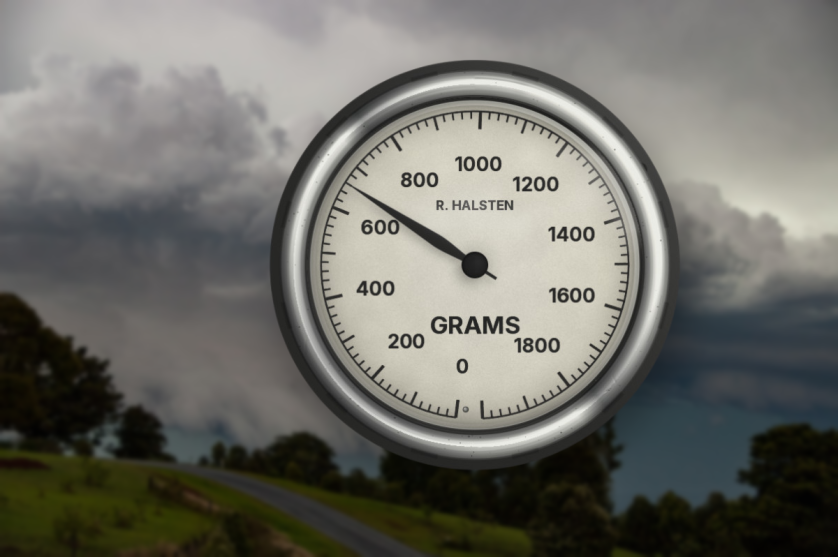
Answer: {"value": 660, "unit": "g"}
